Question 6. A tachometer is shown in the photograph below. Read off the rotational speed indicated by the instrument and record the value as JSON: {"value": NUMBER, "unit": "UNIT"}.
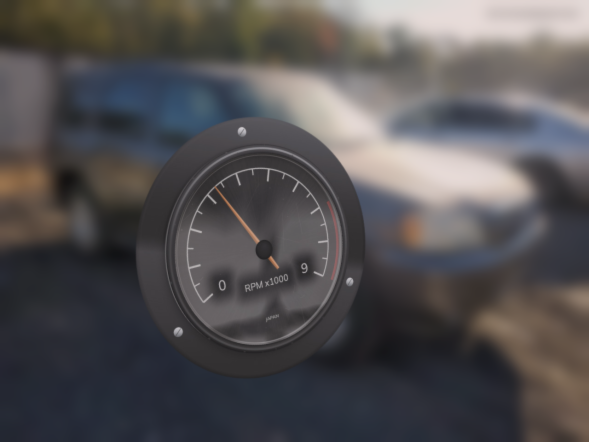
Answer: {"value": 3250, "unit": "rpm"}
